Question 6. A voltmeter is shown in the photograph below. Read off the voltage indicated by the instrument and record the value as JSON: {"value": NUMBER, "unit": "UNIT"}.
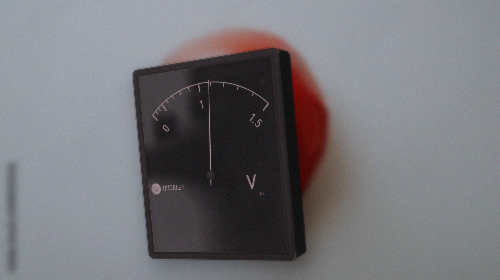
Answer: {"value": 1.1, "unit": "V"}
